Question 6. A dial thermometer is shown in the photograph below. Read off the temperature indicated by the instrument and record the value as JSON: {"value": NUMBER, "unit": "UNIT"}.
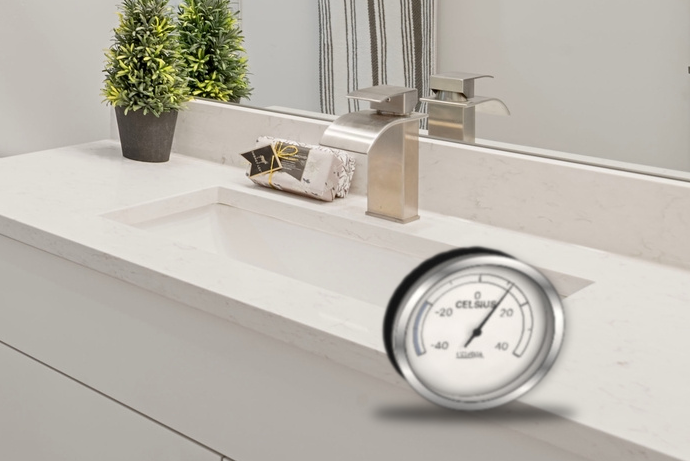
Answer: {"value": 10, "unit": "°C"}
